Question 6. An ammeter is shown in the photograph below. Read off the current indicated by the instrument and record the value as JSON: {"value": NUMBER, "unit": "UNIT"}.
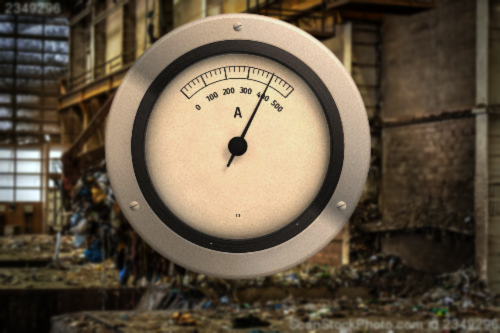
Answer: {"value": 400, "unit": "A"}
